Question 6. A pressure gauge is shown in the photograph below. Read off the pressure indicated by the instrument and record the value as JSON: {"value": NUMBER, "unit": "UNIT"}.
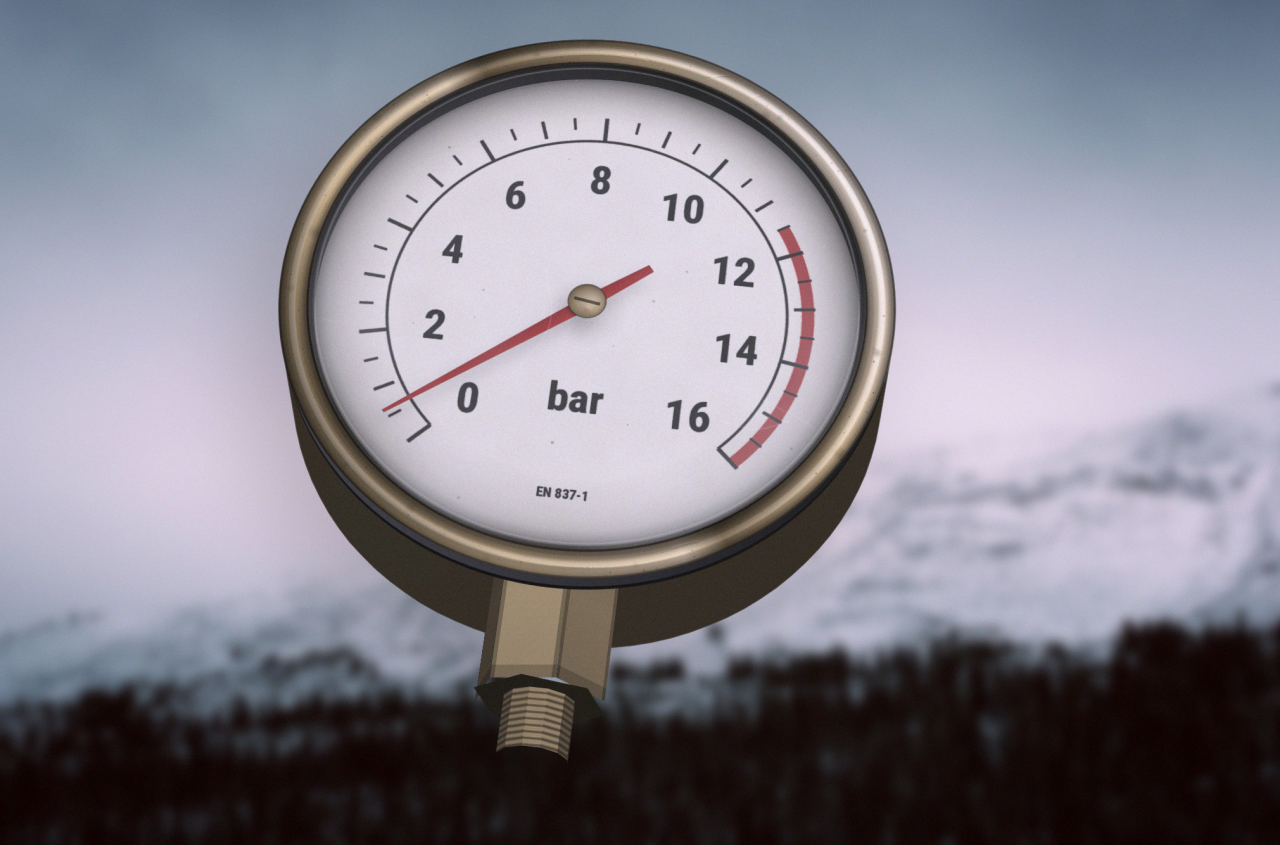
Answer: {"value": 0.5, "unit": "bar"}
